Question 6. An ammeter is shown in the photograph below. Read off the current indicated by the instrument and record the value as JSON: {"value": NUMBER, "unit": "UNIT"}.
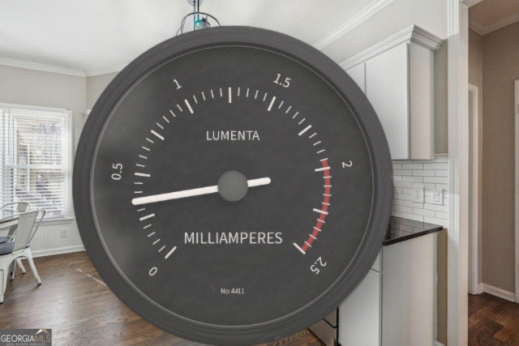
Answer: {"value": 0.35, "unit": "mA"}
